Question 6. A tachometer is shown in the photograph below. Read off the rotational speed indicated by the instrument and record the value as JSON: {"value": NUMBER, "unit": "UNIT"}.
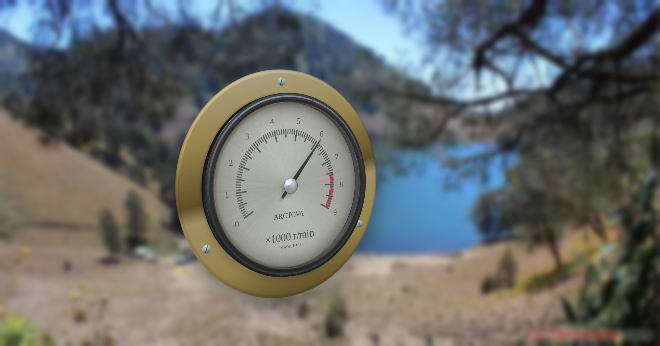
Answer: {"value": 6000, "unit": "rpm"}
